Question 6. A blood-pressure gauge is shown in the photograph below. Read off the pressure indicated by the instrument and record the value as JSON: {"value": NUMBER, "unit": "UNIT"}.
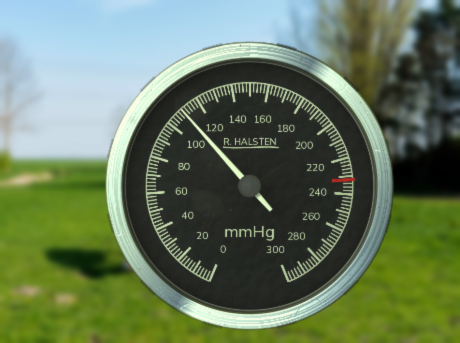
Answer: {"value": 110, "unit": "mmHg"}
